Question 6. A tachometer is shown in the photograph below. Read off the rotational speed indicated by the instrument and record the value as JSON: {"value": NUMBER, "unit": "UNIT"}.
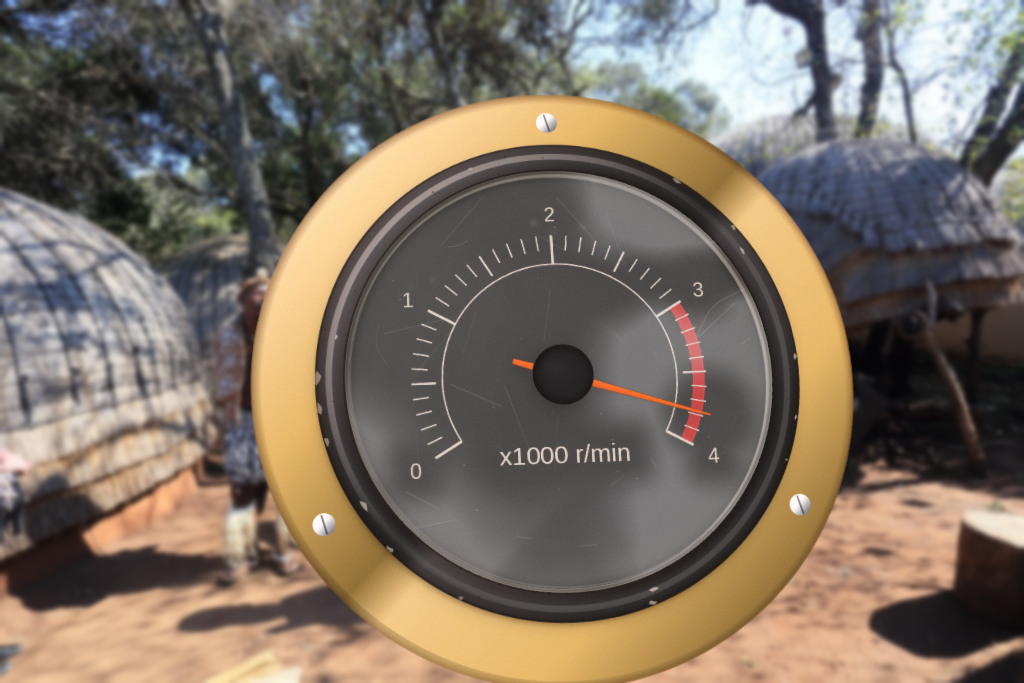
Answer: {"value": 3800, "unit": "rpm"}
